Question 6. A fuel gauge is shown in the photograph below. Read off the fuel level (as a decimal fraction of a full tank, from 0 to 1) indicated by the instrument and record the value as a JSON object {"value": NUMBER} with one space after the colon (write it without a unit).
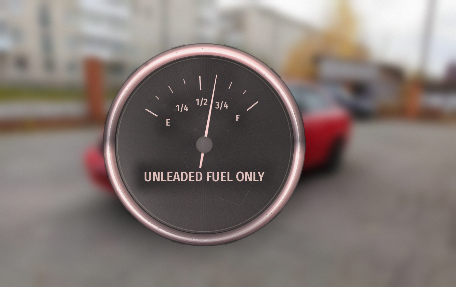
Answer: {"value": 0.625}
